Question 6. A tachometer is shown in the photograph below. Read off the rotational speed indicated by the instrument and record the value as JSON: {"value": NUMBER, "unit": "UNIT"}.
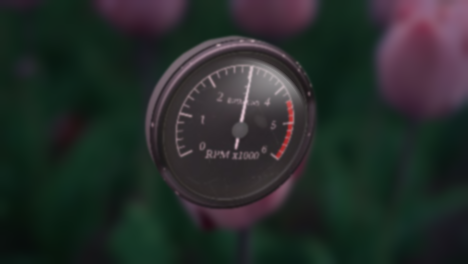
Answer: {"value": 3000, "unit": "rpm"}
